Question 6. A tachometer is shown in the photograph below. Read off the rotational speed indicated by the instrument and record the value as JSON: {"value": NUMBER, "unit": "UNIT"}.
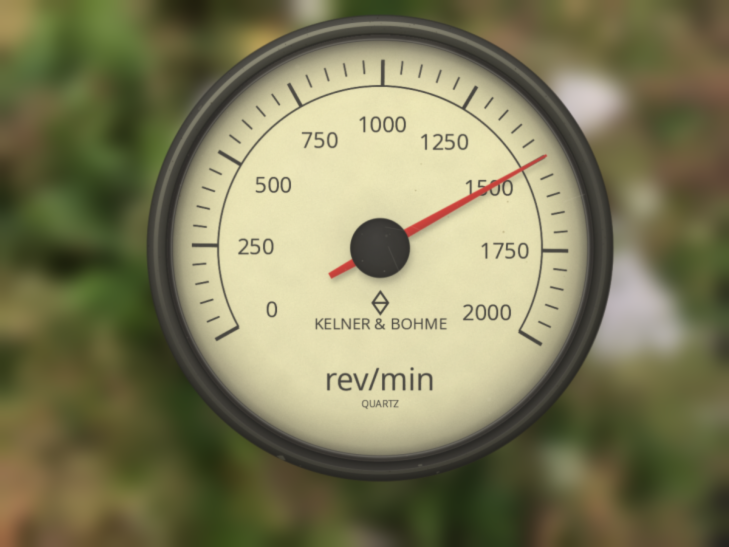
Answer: {"value": 1500, "unit": "rpm"}
